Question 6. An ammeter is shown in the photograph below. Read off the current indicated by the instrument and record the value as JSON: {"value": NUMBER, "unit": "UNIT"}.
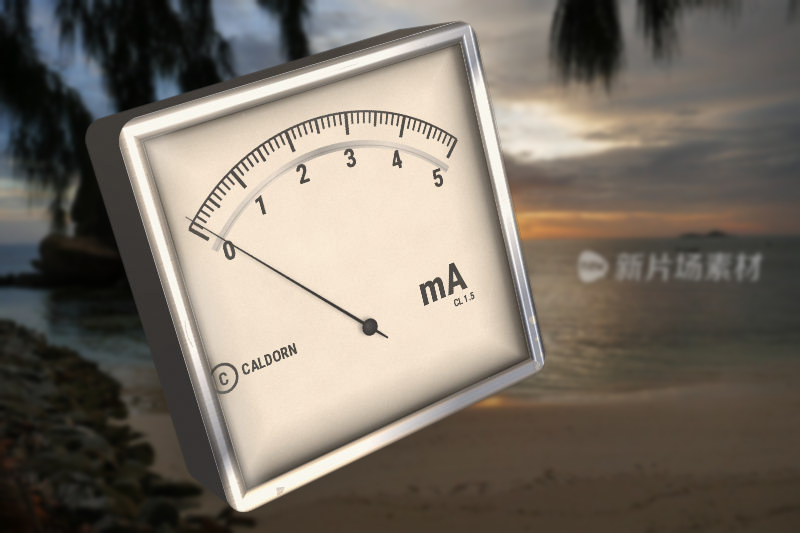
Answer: {"value": 0.1, "unit": "mA"}
